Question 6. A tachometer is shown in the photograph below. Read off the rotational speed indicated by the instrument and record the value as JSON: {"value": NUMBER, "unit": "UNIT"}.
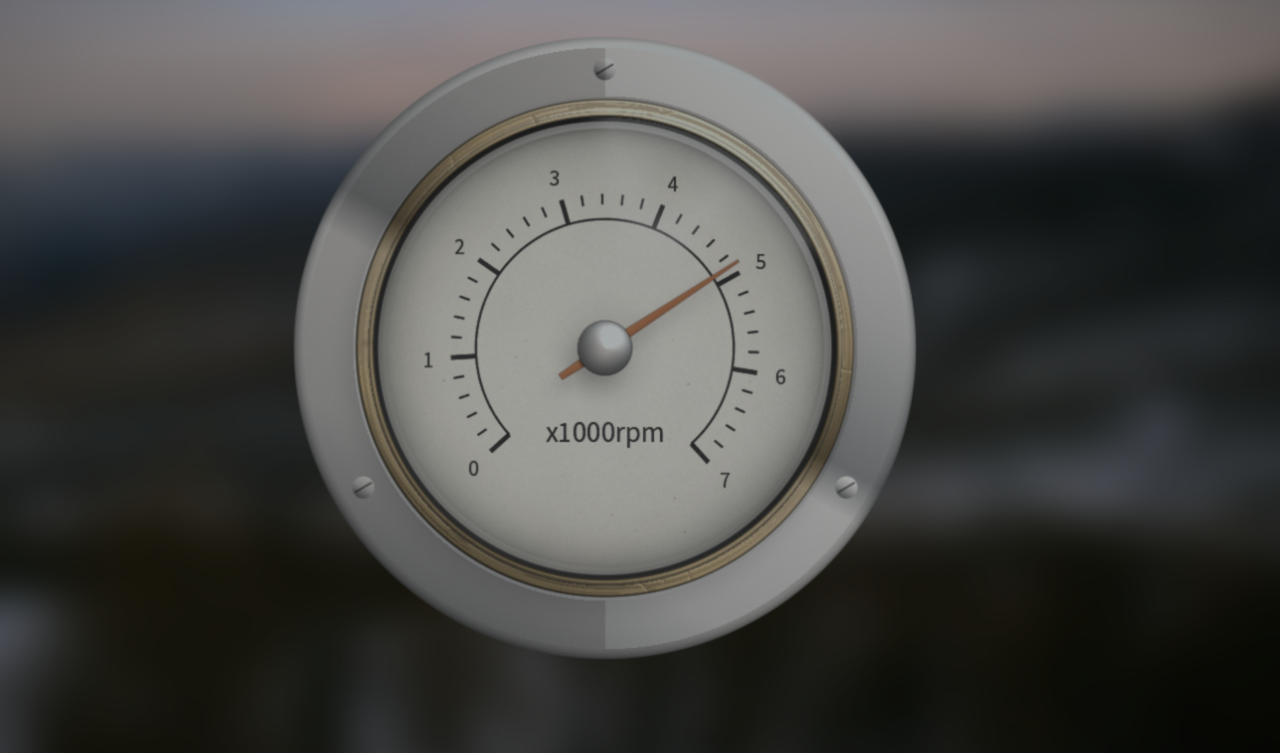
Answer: {"value": 4900, "unit": "rpm"}
